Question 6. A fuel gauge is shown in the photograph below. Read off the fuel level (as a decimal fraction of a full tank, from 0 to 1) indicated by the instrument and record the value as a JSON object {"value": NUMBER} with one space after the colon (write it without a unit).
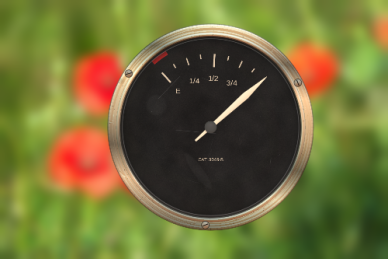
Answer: {"value": 1}
